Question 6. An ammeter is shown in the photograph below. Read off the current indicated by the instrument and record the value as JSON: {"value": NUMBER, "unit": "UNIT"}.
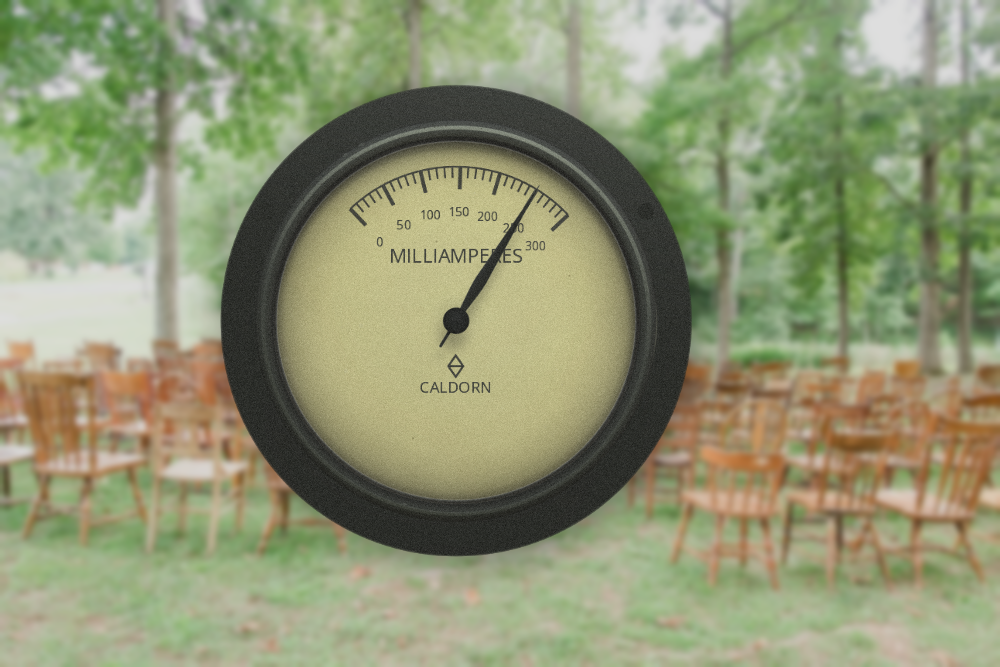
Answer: {"value": 250, "unit": "mA"}
